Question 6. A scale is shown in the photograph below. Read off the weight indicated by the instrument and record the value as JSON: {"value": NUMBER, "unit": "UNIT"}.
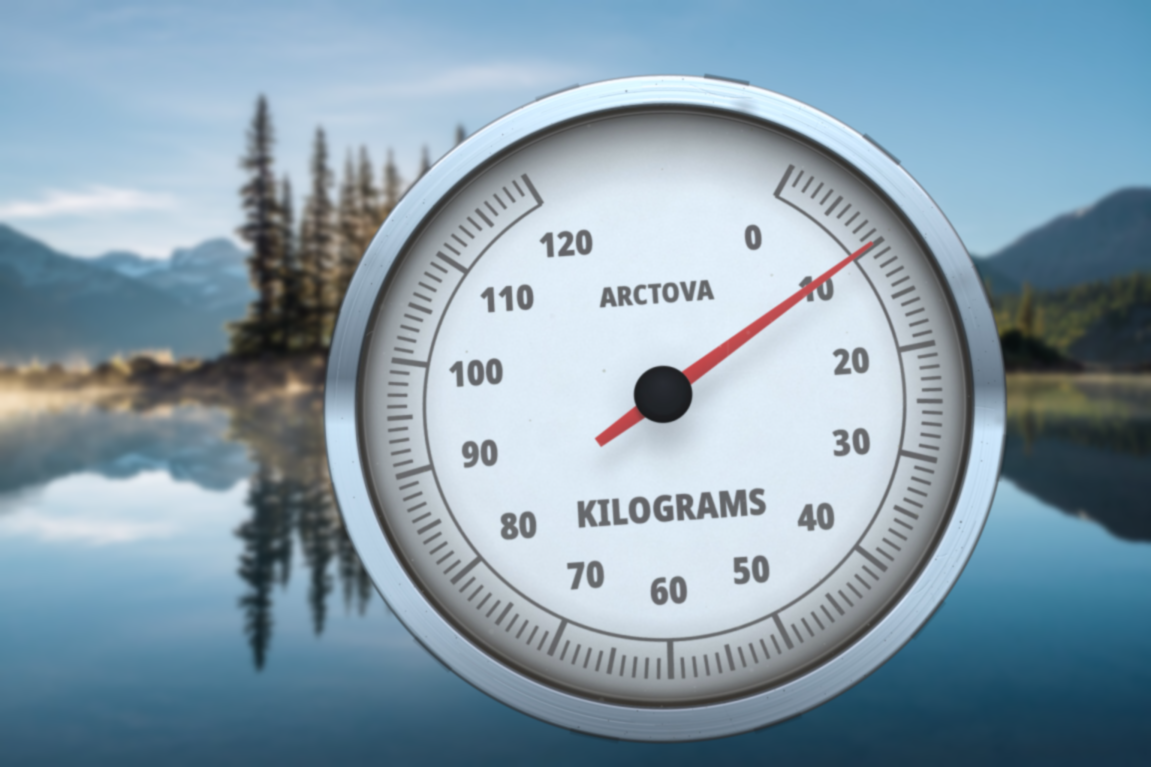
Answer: {"value": 10, "unit": "kg"}
